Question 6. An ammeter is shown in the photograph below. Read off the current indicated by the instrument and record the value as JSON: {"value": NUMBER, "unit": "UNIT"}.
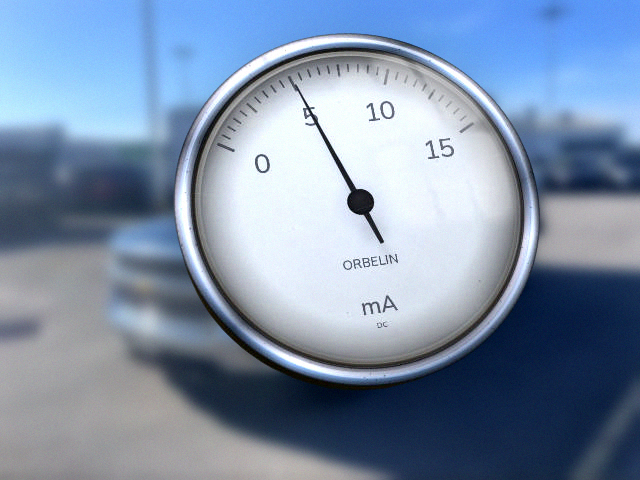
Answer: {"value": 5, "unit": "mA"}
